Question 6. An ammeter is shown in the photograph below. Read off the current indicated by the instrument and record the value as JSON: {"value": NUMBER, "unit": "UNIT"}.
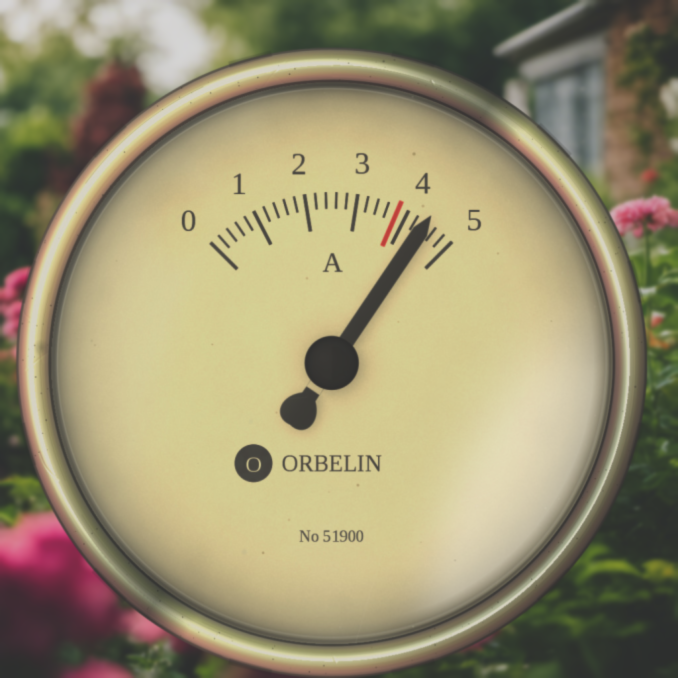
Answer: {"value": 4.4, "unit": "A"}
